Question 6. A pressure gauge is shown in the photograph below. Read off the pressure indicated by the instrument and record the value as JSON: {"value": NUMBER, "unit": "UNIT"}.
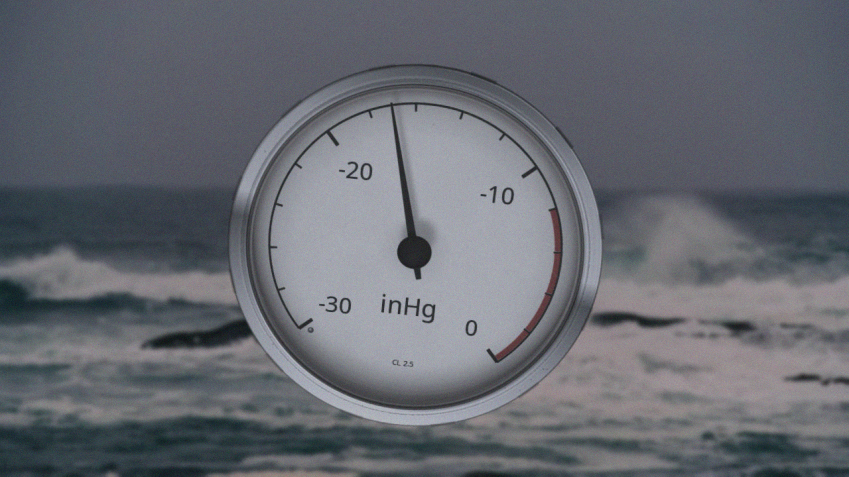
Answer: {"value": -17, "unit": "inHg"}
